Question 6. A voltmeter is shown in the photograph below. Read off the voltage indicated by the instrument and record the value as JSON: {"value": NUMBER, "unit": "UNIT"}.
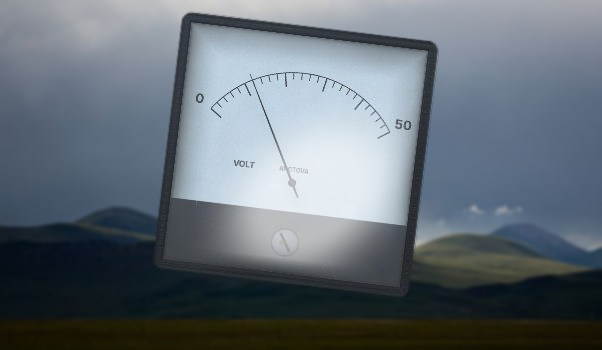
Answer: {"value": 12, "unit": "V"}
